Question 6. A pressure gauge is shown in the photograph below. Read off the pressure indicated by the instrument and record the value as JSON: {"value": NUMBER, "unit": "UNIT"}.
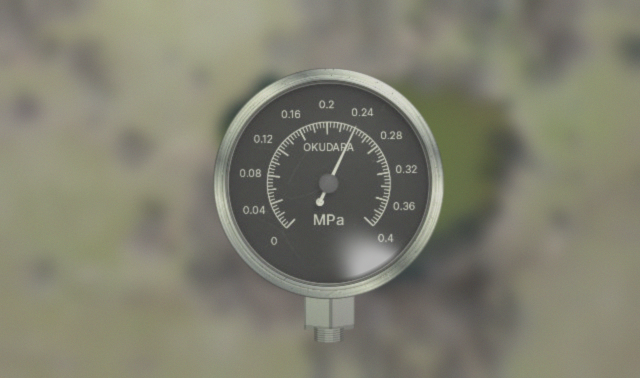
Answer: {"value": 0.24, "unit": "MPa"}
